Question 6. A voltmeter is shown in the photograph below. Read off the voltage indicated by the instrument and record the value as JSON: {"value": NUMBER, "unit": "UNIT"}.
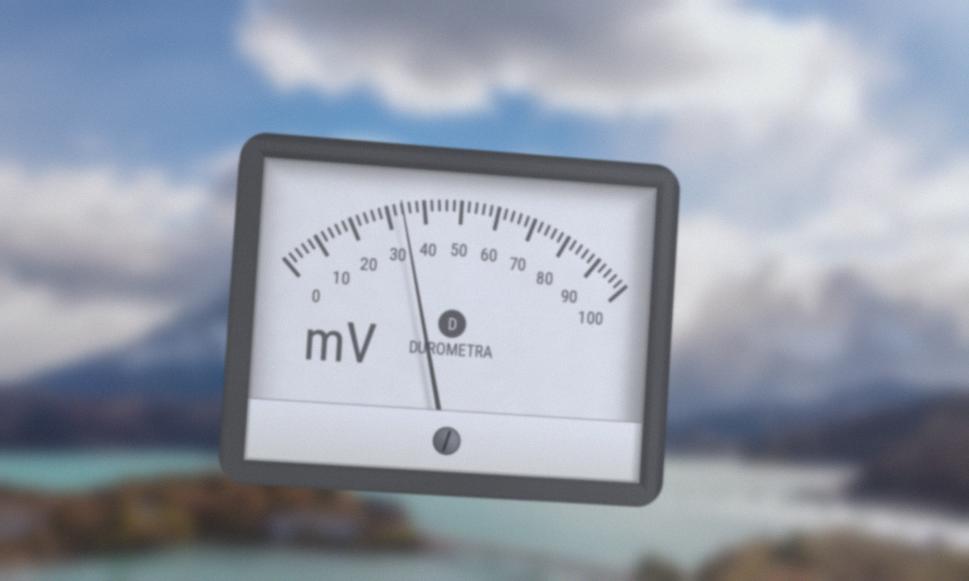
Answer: {"value": 34, "unit": "mV"}
